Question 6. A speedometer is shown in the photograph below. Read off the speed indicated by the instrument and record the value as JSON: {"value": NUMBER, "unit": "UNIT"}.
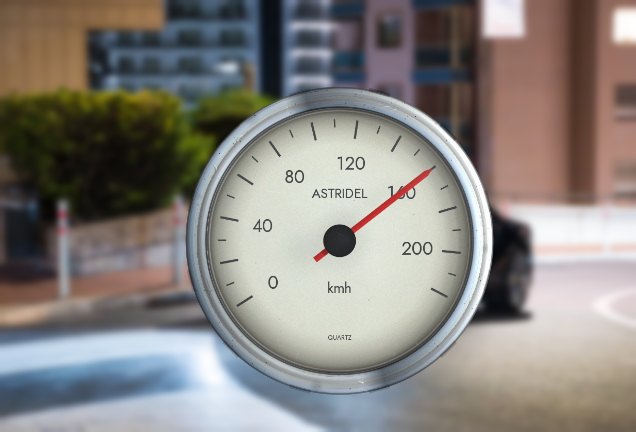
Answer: {"value": 160, "unit": "km/h"}
